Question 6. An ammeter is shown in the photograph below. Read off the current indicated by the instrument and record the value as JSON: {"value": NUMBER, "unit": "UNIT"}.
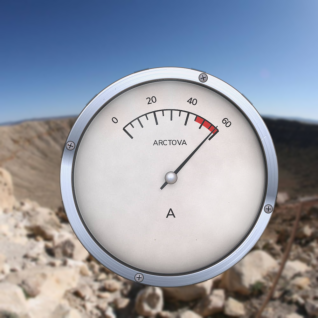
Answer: {"value": 57.5, "unit": "A"}
